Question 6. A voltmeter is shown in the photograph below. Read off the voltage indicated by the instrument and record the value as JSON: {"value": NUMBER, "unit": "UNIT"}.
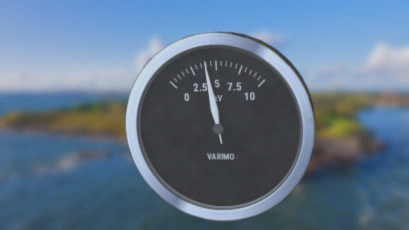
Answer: {"value": 4, "unit": "kV"}
